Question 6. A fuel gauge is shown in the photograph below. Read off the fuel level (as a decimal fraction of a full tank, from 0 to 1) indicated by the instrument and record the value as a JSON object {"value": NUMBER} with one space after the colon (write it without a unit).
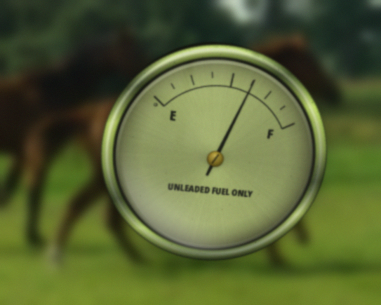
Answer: {"value": 0.625}
